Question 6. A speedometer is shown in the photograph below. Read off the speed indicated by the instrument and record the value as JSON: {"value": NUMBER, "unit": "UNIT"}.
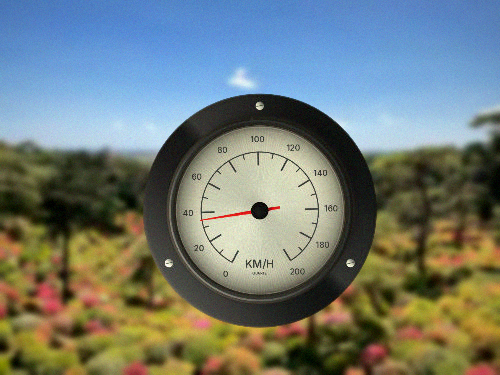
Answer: {"value": 35, "unit": "km/h"}
